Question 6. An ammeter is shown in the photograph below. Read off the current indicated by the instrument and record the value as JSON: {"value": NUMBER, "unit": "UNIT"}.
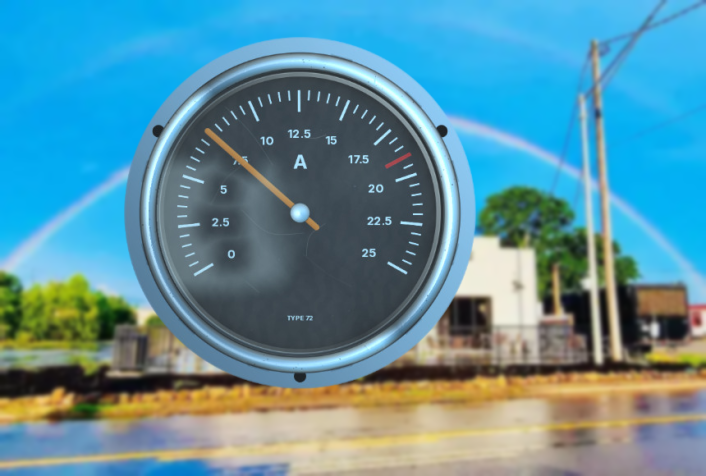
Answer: {"value": 7.5, "unit": "A"}
